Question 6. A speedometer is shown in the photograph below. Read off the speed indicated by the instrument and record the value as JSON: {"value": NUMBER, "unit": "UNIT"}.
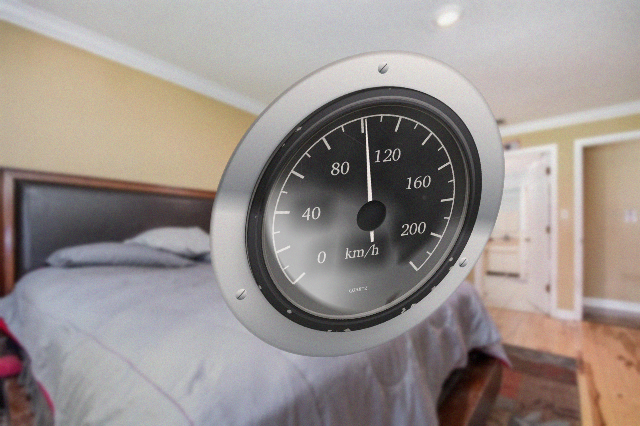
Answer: {"value": 100, "unit": "km/h"}
